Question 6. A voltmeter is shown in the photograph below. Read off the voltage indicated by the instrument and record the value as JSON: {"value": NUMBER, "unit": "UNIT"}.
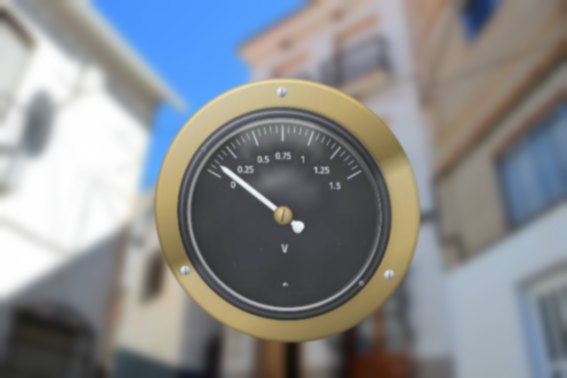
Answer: {"value": 0.1, "unit": "V"}
